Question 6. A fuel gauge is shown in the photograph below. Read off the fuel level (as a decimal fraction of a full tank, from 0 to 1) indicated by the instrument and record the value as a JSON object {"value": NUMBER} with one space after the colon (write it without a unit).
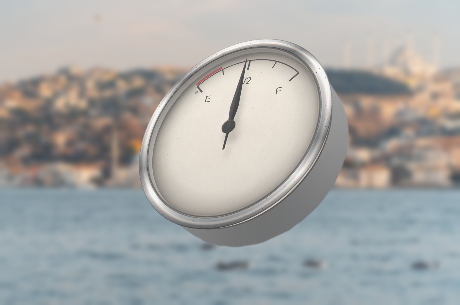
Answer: {"value": 0.5}
